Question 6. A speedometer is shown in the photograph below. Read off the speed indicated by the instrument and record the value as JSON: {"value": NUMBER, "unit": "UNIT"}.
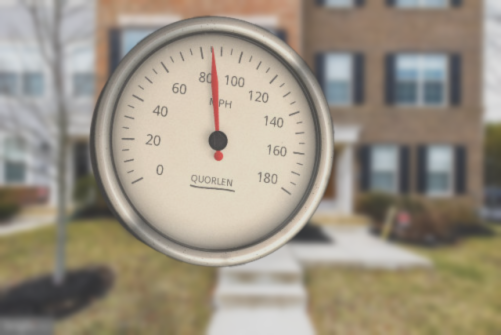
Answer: {"value": 85, "unit": "mph"}
